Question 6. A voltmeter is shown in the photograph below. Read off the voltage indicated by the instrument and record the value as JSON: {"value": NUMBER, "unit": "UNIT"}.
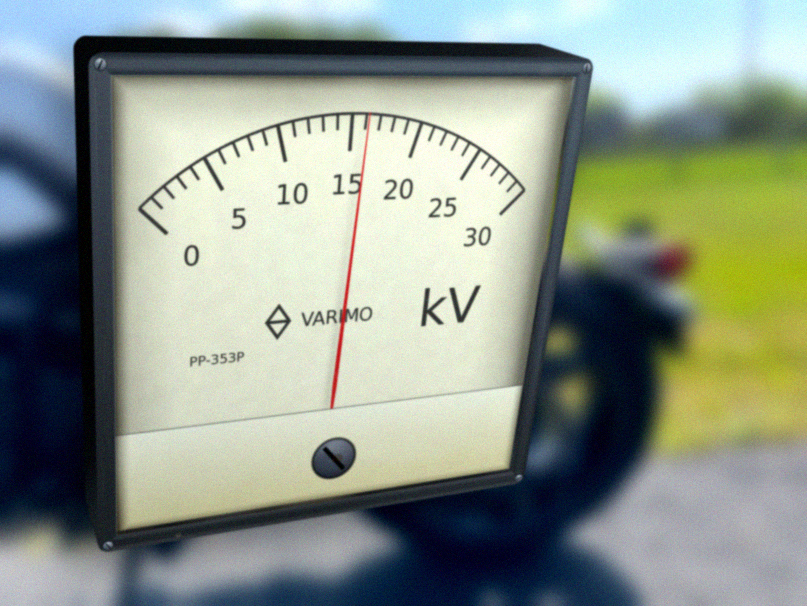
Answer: {"value": 16, "unit": "kV"}
